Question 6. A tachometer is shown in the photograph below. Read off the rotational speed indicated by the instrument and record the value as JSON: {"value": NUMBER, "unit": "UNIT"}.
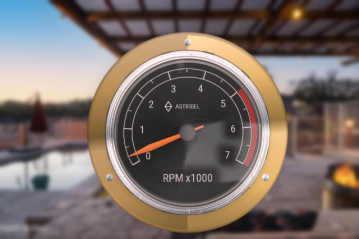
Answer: {"value": 250, "unit": "rpm"}
